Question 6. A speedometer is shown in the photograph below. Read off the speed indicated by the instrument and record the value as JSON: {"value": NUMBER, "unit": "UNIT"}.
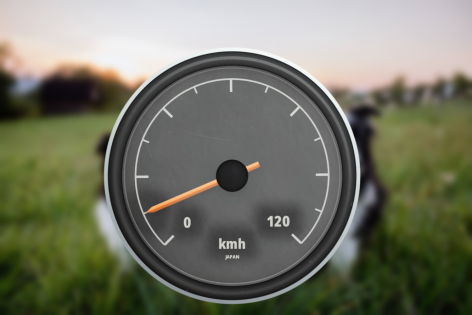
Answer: {"value": 10, "unit": "km/h"}
